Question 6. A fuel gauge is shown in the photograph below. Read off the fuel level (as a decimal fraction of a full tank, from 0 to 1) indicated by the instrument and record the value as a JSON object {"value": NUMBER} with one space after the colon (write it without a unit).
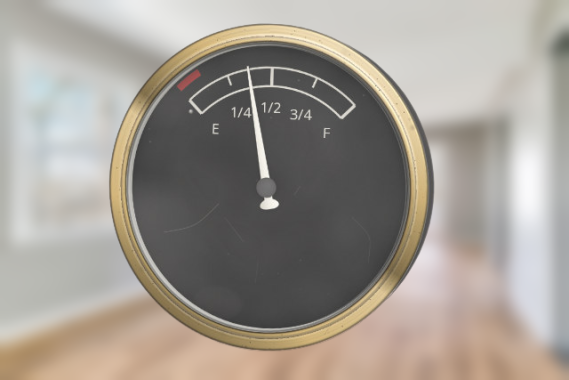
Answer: {"value": 0.375}
